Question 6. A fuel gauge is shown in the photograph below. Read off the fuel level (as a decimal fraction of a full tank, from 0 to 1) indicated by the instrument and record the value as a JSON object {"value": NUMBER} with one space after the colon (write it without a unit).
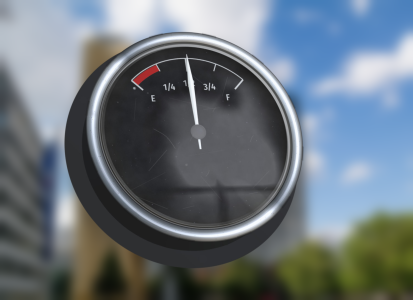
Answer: {"value": 0.5}
